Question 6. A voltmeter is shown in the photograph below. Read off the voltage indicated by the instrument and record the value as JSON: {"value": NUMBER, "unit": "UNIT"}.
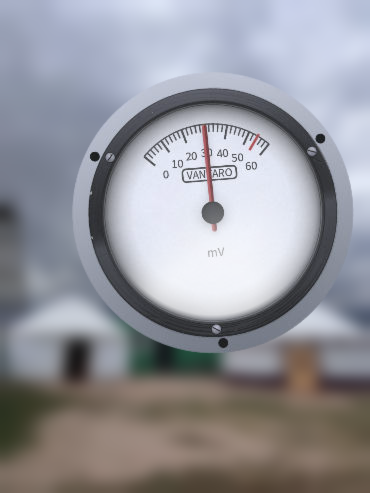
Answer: {"value": 30, "unit": "mV"}
